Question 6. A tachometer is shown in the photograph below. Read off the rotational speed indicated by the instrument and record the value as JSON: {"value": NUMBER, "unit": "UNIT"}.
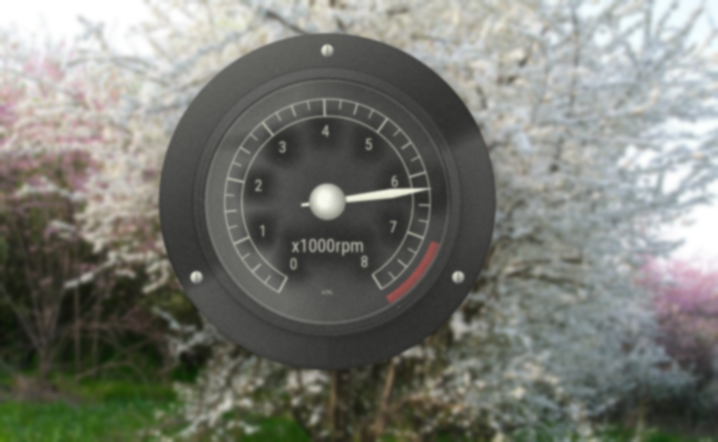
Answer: {"value": 6250, "unit": "rpm"}
